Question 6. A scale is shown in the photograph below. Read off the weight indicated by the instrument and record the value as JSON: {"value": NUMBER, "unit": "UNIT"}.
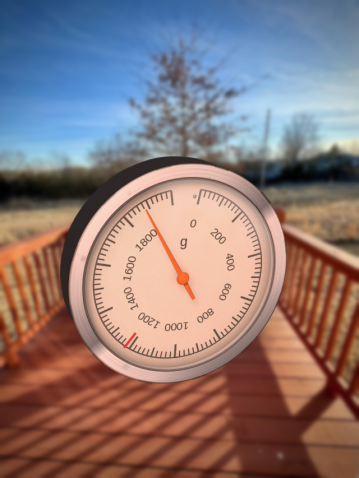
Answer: {"value": 1880, "unit": "g"}
